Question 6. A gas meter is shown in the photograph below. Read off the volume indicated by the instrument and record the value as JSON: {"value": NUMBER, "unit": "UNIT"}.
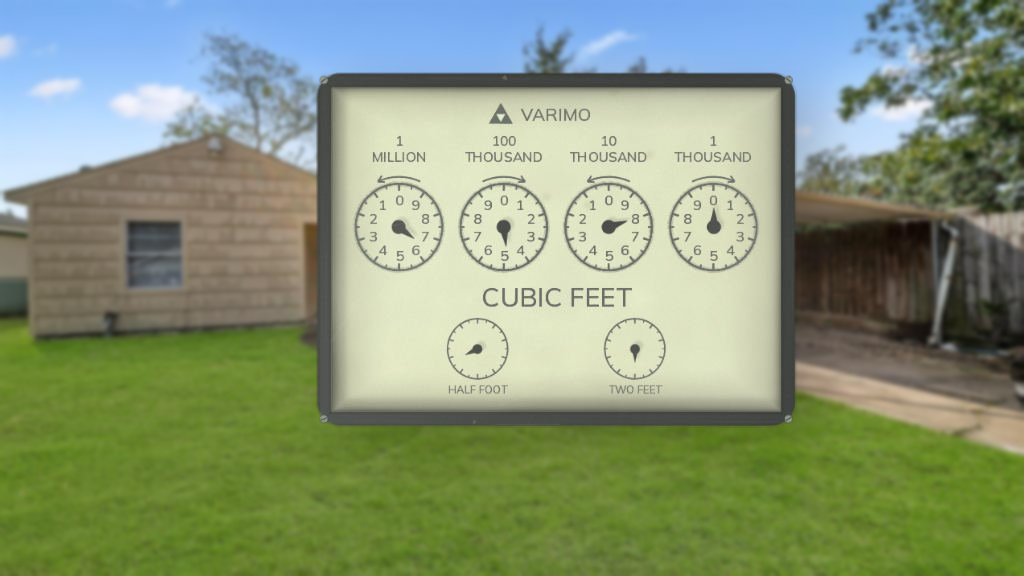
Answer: {"value": 648000, "unit": "ft³"}
